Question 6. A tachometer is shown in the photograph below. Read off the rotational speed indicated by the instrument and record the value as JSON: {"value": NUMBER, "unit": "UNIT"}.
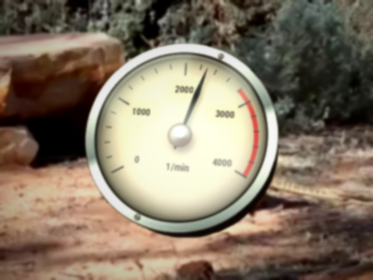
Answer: {"value": 2300, "unit": "rpm"}
